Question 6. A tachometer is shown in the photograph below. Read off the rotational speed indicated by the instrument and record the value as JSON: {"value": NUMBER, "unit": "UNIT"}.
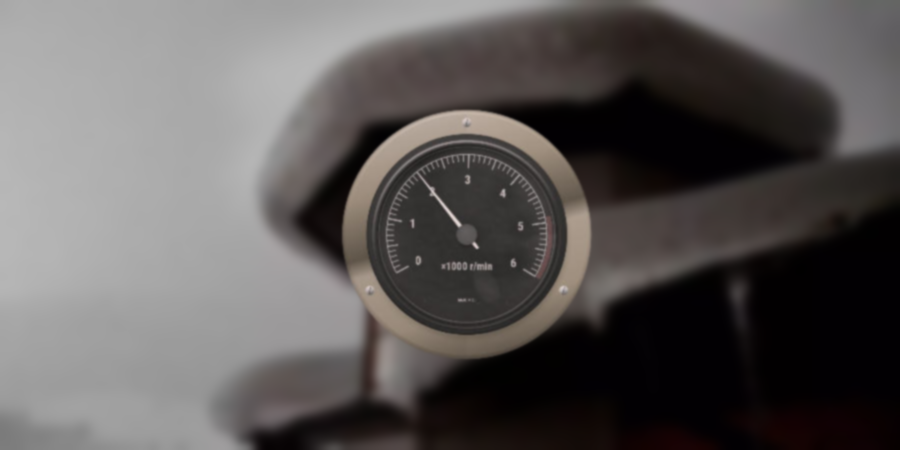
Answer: {"value": 2000, "unit": "rpm"}
